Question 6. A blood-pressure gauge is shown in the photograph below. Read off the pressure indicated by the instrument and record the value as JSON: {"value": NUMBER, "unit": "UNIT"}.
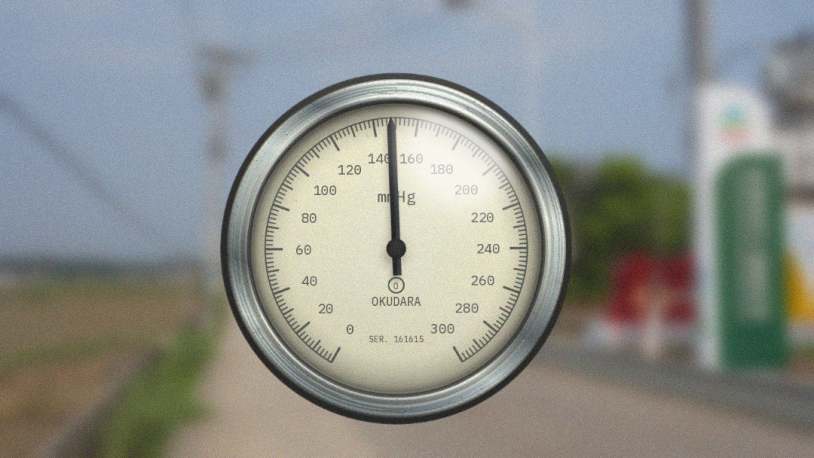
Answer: {"value": 148, "unit": "mmHg"}
